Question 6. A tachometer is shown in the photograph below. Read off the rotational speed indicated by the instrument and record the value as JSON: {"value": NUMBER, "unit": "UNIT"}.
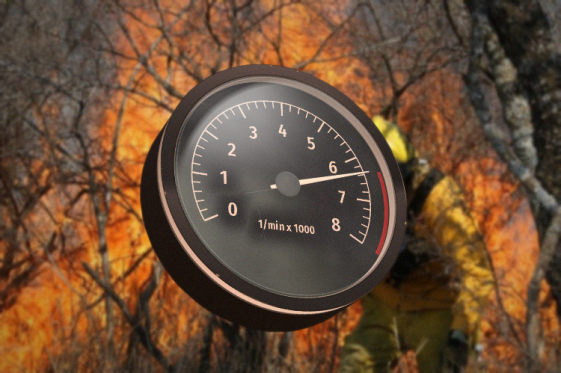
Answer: {"value": 6400, "unit": "rpm"}
